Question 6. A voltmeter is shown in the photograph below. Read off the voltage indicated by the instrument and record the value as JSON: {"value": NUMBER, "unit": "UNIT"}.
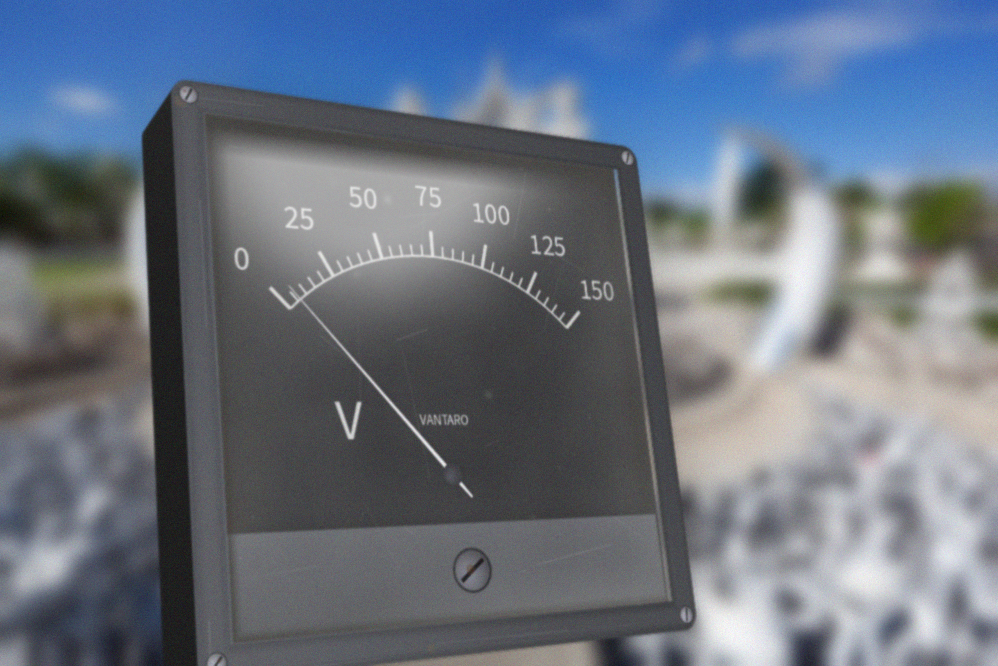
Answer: {"value": 5, "unit": "V"}
